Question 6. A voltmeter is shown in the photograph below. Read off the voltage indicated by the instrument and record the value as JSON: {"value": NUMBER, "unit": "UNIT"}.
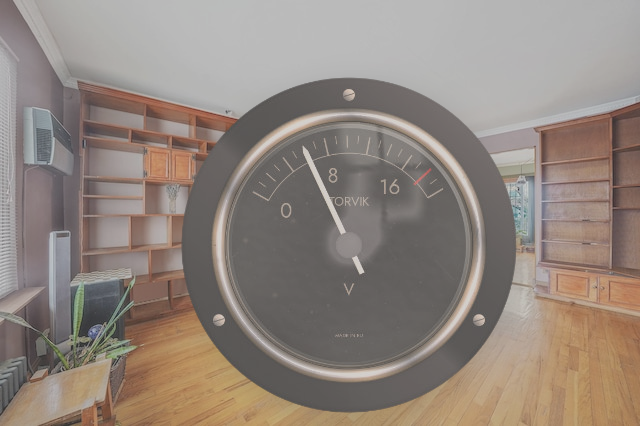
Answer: {"value": 6, "unit": "V"}
